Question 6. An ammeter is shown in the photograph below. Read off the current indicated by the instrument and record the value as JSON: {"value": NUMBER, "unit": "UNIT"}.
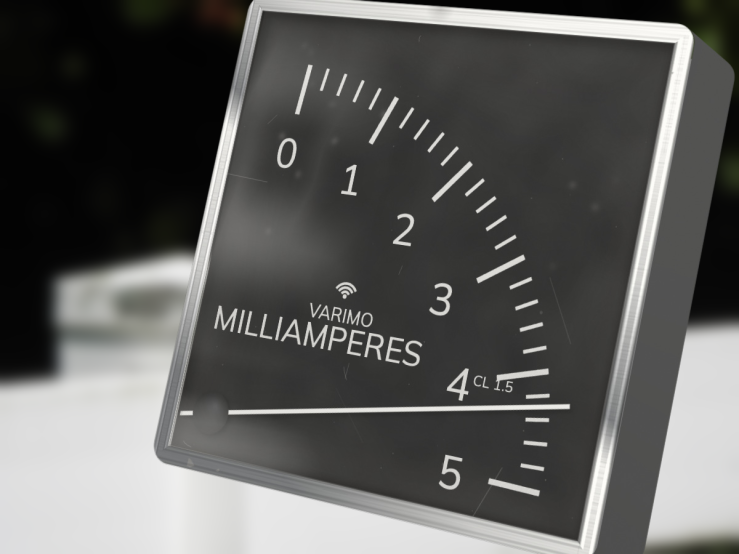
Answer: {"value": 4.3, "unit": "mA"}
